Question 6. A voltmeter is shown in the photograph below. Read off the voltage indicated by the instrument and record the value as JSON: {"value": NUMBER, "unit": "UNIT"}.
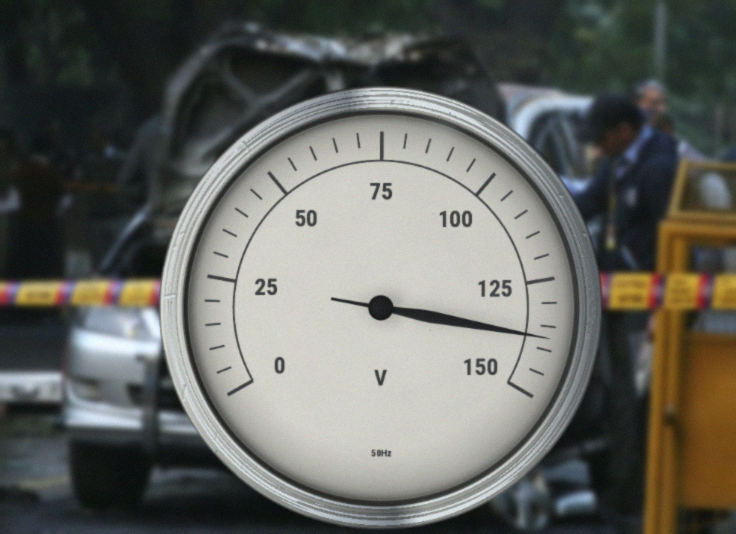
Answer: {"value": 137.5, "unit": "V"}
